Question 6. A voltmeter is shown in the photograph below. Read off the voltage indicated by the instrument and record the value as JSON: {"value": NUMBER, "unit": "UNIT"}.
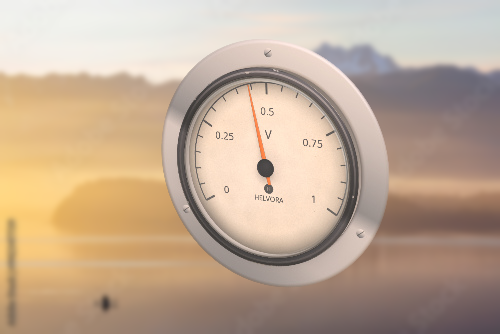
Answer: {"value": 0.45, "unit": "V"}
